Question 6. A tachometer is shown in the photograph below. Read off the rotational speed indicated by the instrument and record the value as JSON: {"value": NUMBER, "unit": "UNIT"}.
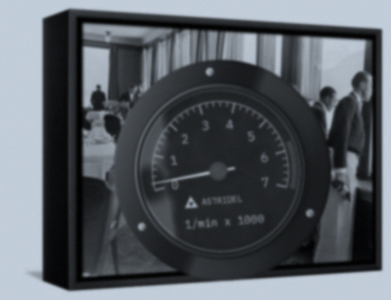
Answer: {"value": 200, "unit": "rpm"}
